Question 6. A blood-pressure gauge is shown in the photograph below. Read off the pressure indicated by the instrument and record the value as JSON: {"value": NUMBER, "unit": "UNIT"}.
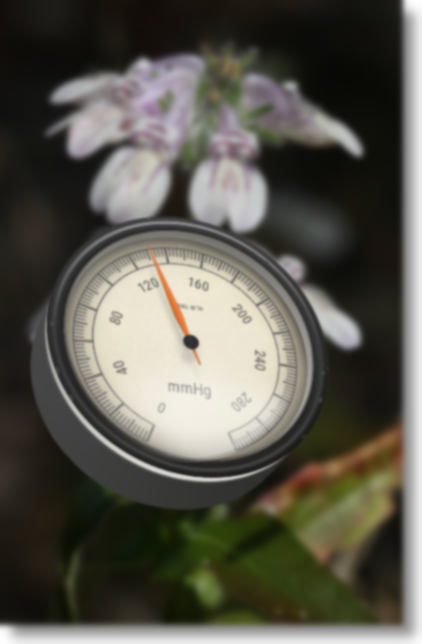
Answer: {"value": 130, "unit": "mmHg"}
